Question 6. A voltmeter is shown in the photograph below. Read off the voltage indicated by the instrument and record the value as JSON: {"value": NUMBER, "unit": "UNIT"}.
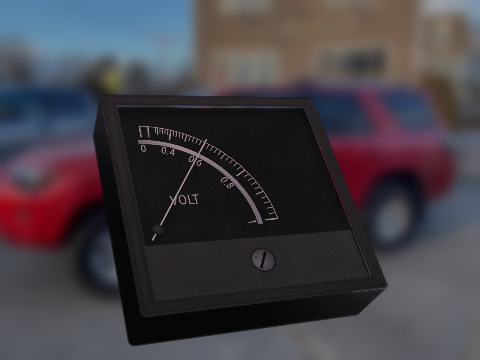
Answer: {"value": 0.6, "unit": "V"}
